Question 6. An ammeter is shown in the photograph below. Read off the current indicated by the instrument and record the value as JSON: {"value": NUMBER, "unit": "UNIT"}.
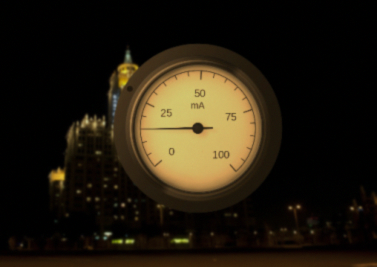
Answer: {"value": 15, "unit": "mA"}
